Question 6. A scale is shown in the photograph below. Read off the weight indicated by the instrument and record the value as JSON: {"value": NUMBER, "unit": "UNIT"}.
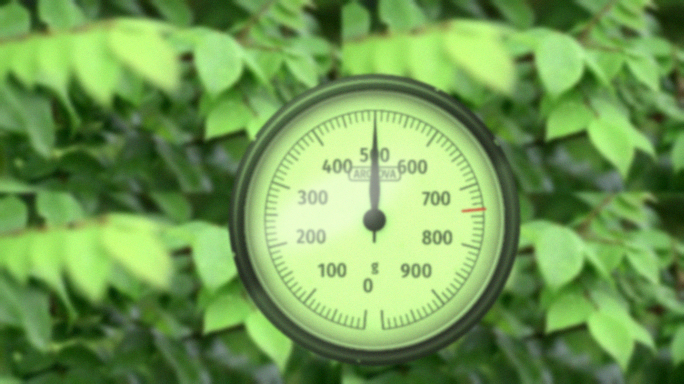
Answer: {"value": 500, "unit": "g"}
